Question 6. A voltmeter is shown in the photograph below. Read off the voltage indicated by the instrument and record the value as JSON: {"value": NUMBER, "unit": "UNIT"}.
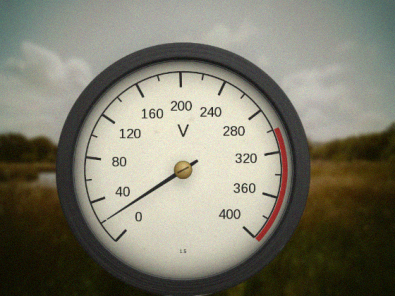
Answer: {"value": 20, "unit": "V"}
